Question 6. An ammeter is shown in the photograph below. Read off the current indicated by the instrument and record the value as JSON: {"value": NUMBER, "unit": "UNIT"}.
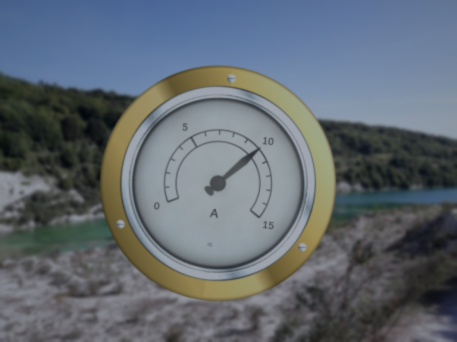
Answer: {"value": 10, "unit": "A"}
